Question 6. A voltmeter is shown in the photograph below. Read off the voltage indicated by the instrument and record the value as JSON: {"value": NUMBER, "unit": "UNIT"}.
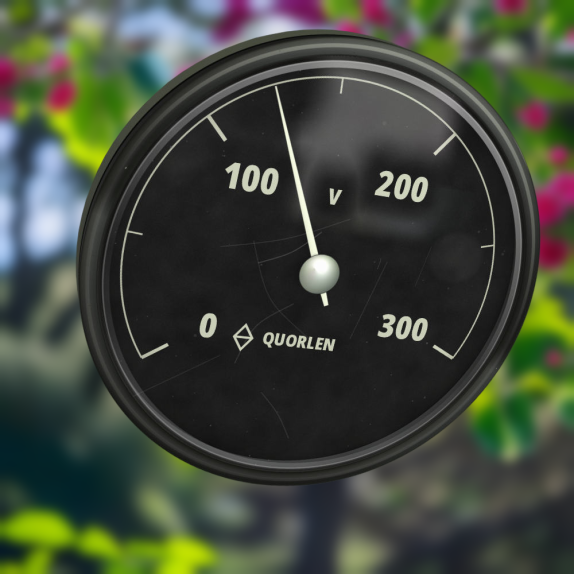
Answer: {"value": 125, "unit": "V"}
